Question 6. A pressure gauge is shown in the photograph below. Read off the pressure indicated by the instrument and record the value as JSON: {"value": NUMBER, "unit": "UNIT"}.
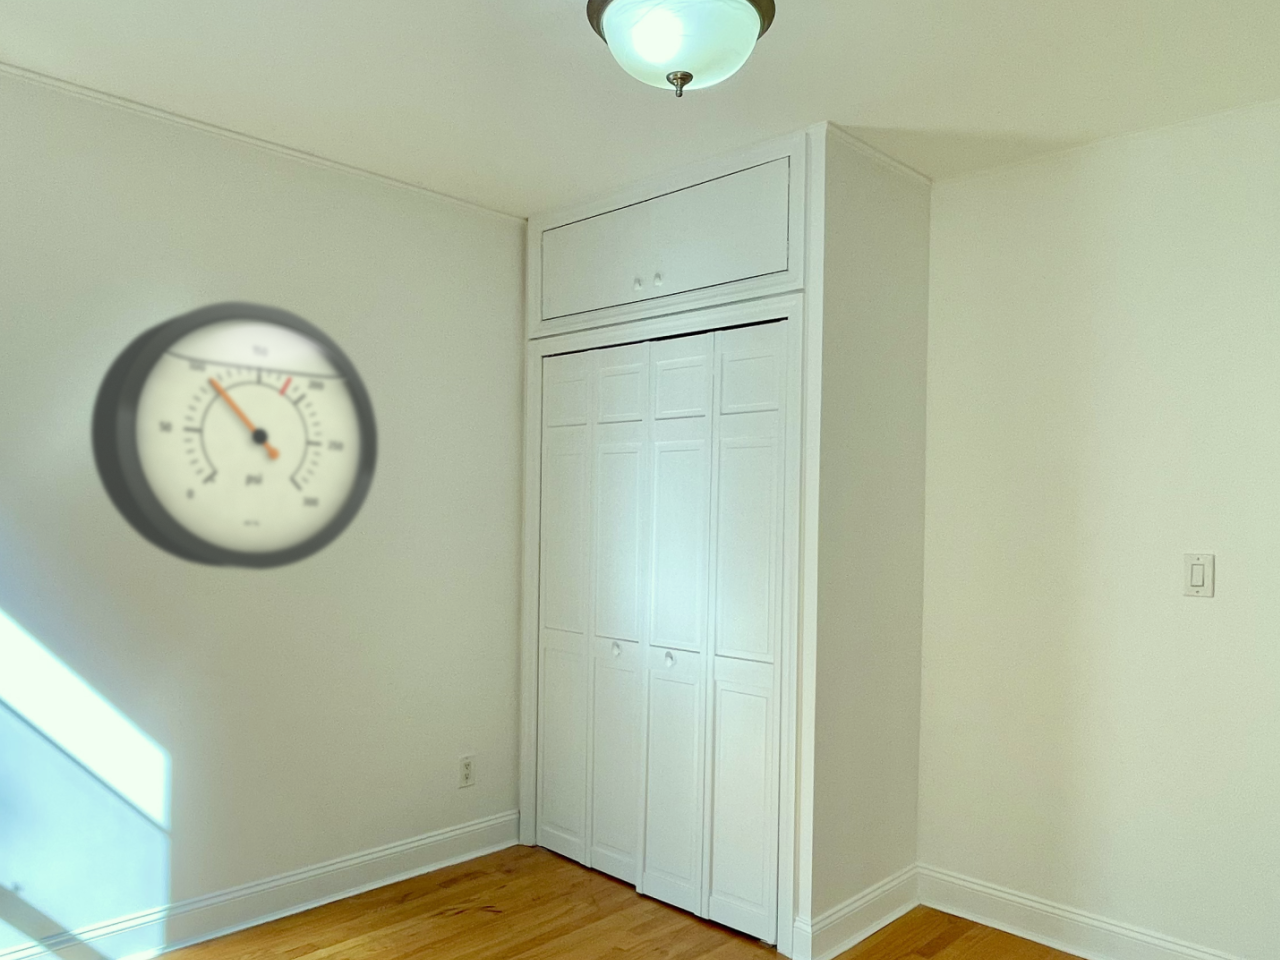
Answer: {"value": 100, "unit": "psi"}
